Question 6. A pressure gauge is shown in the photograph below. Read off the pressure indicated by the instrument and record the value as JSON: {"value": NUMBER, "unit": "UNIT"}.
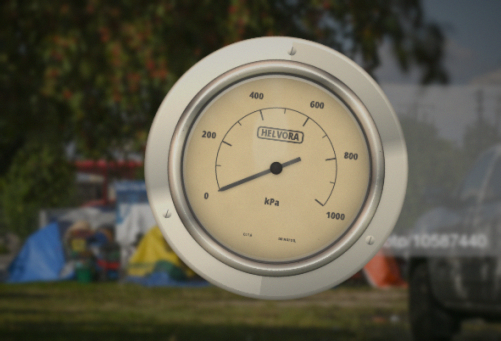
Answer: {"value": 0, "unit": "kPa"}
